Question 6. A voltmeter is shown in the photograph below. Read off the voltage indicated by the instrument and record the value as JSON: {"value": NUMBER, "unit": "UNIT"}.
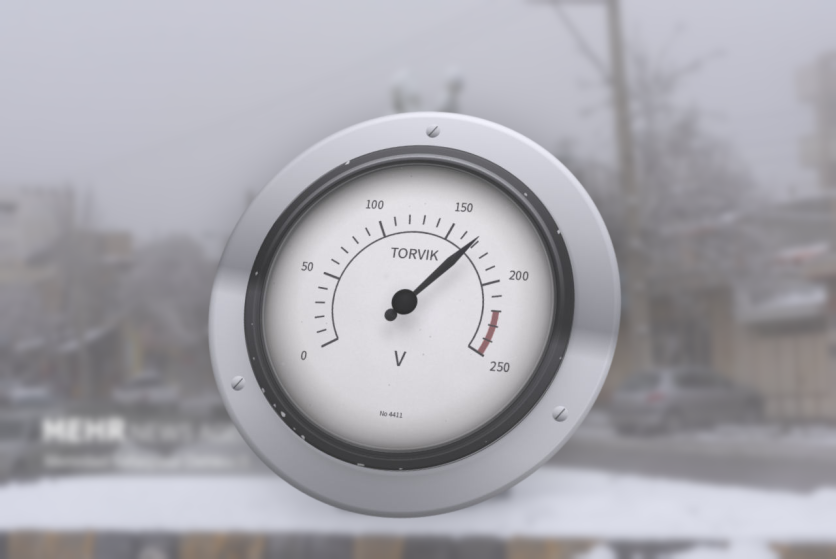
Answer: {"value": 170, "unit": "V"}
